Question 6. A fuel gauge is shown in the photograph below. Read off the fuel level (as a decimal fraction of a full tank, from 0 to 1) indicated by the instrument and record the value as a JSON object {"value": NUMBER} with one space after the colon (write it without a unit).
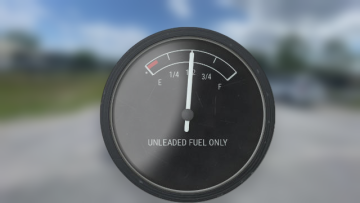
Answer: {"value": 0.5}
